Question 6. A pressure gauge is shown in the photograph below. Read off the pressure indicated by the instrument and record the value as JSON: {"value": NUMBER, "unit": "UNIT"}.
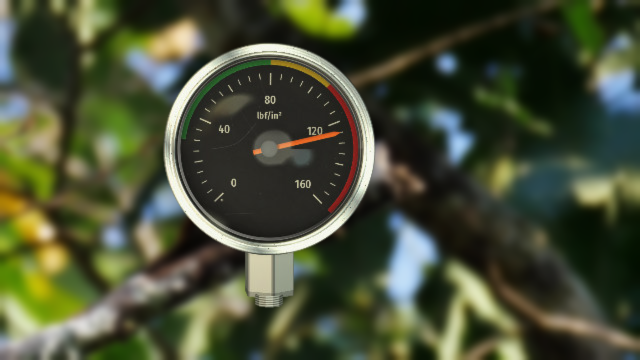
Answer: {"value": 125, "unit": "psi"}
